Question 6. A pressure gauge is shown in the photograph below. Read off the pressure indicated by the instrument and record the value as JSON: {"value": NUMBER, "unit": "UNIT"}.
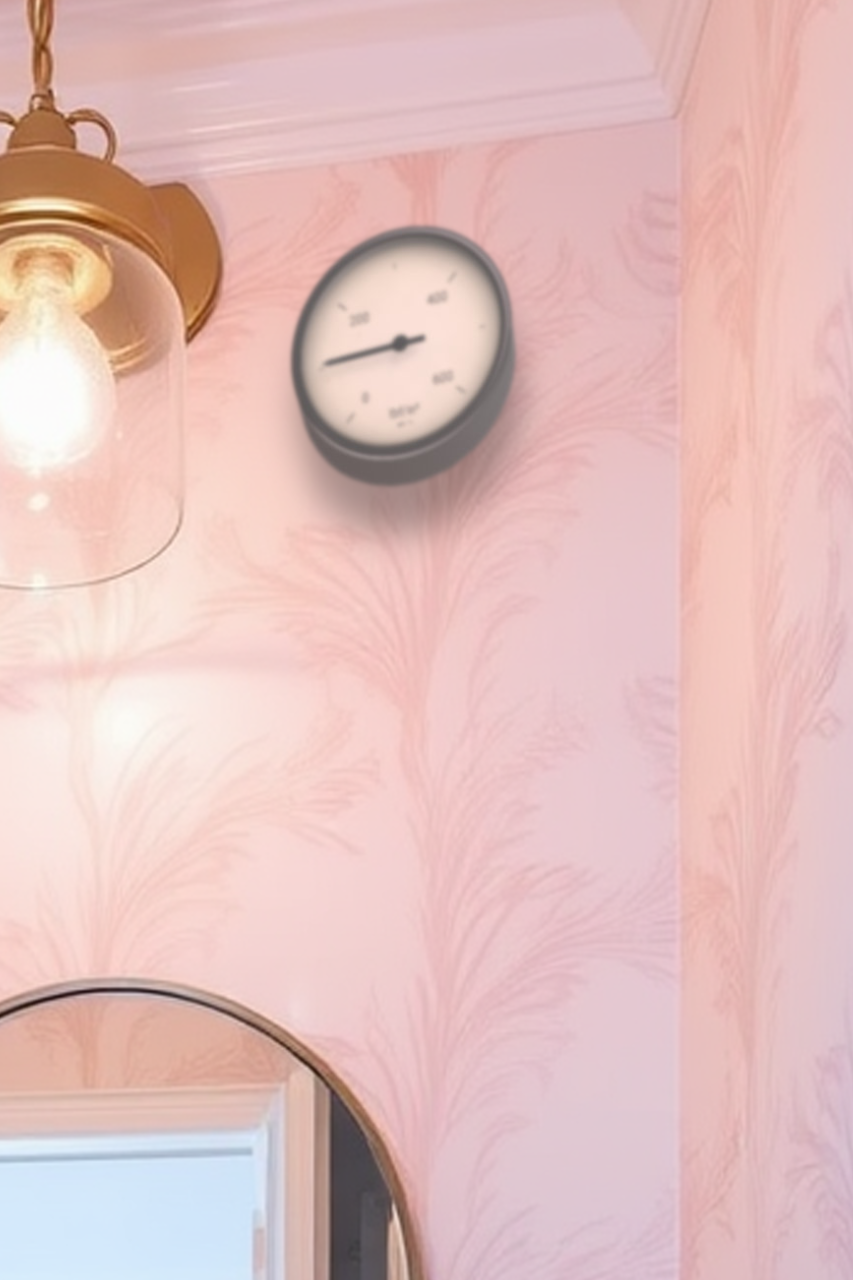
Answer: {"value": 100, "unit": "psi"}
